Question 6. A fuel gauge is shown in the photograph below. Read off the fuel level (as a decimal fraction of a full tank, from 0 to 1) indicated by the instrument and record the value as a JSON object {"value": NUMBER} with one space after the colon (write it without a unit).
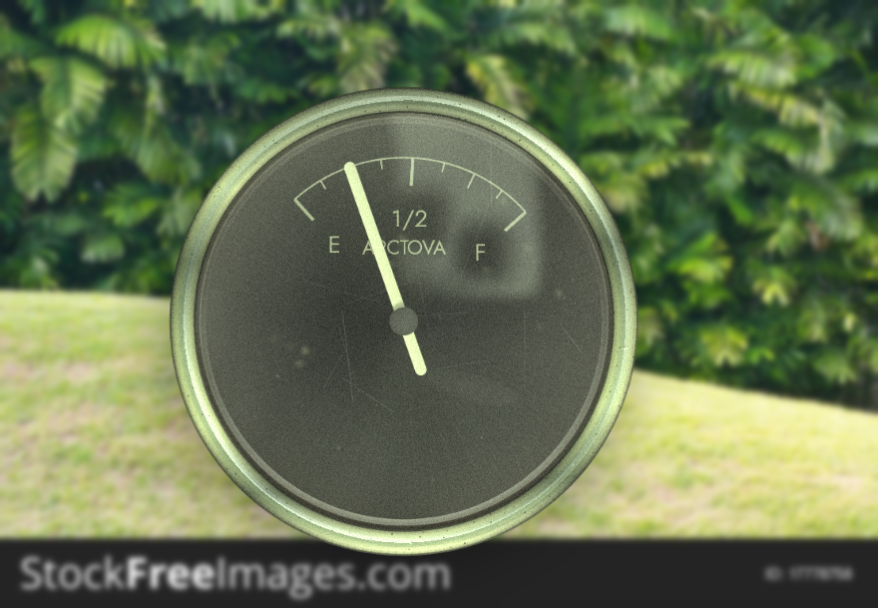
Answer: {"value": 0.25}
